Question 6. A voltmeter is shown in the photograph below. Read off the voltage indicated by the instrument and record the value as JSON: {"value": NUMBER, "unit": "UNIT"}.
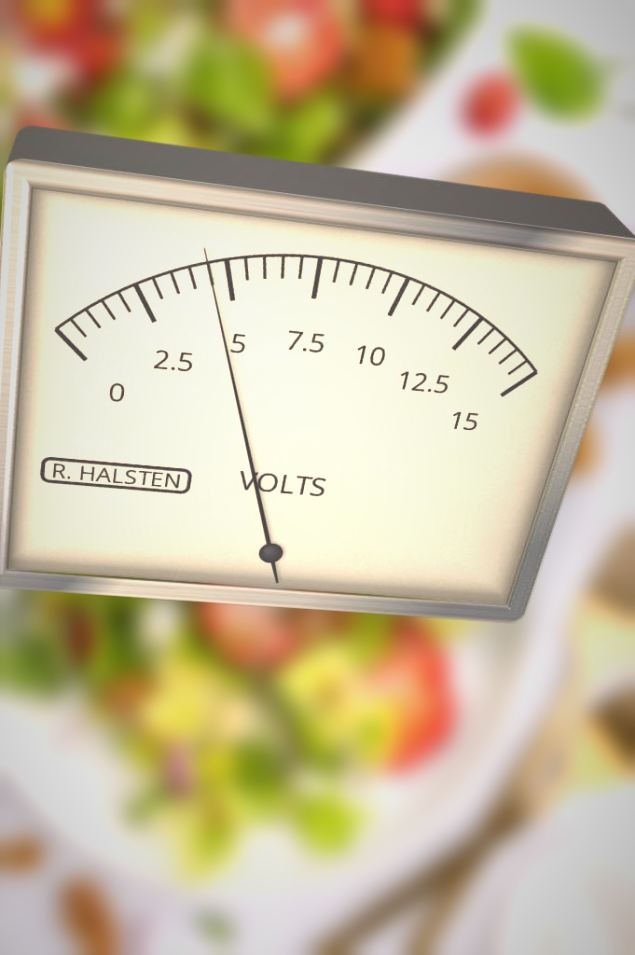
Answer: {"value": 4.5, "unit": "V"}
